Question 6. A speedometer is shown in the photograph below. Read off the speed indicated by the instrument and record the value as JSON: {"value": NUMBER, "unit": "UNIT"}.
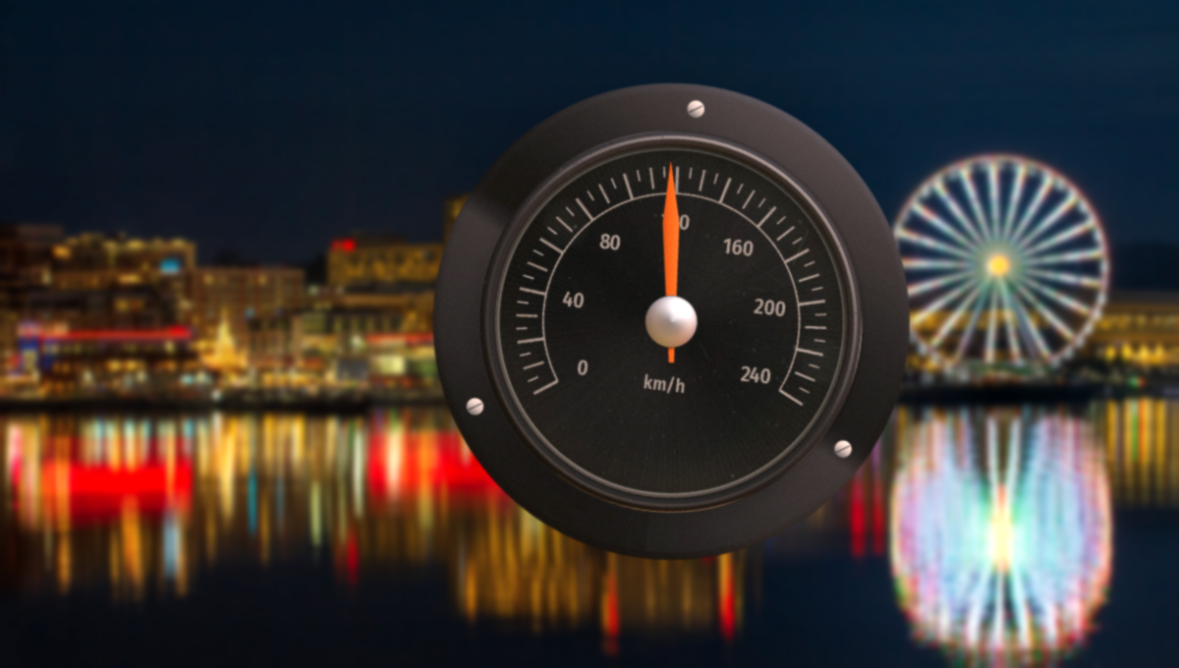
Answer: {"value": 117.5, "unit": "km/h"}
